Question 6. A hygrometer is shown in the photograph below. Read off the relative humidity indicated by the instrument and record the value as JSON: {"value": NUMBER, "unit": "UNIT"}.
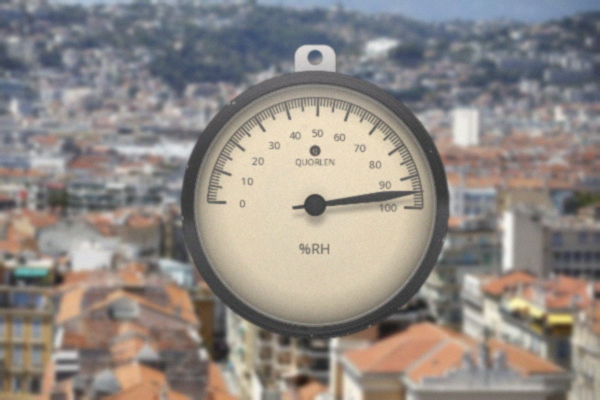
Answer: {"value": 95, "unit": "%"}
